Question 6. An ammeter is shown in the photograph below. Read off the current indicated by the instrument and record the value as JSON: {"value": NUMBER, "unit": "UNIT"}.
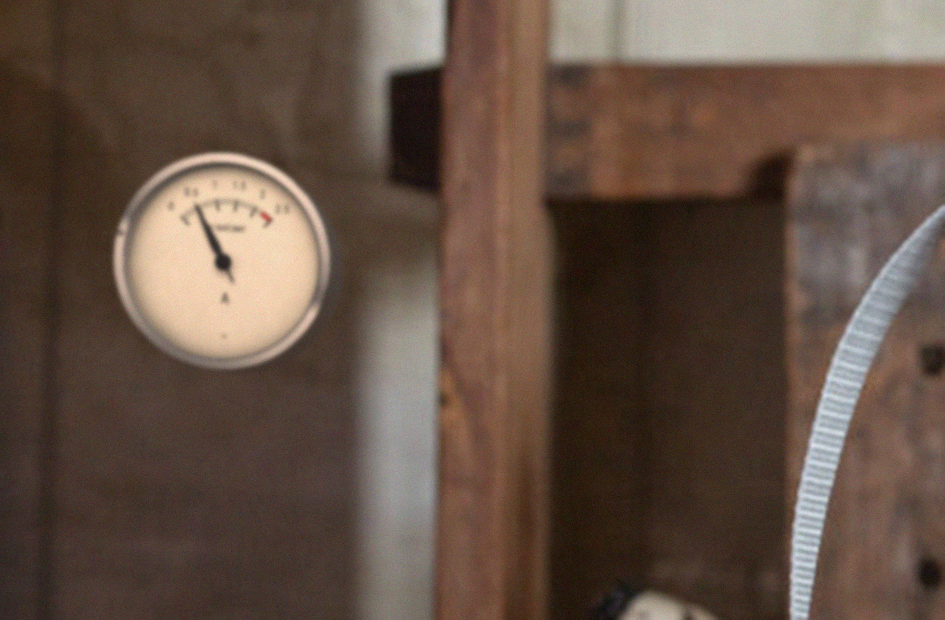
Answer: {"value": 0.5, "unit": "A"}
